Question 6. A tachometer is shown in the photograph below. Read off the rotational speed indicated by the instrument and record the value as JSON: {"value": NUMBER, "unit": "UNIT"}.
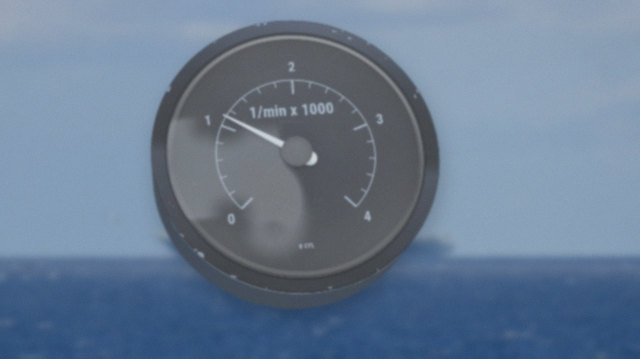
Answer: {"value": 1100, "unit": "rpm"}
